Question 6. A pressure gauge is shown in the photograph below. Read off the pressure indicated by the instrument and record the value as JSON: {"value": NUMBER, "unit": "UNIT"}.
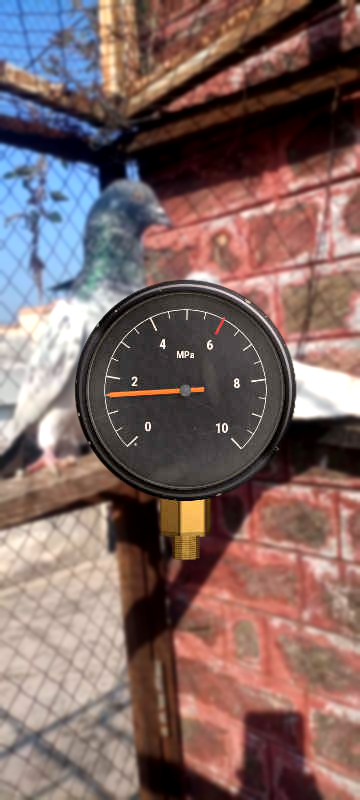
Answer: {"value": 1.5, "unit": "MPa"}
